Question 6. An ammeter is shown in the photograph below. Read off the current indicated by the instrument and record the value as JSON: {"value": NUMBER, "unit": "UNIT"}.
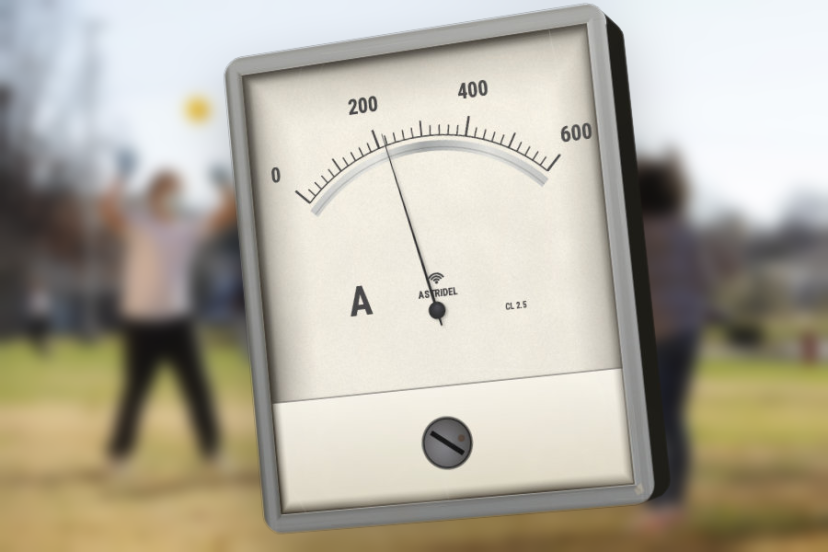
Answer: {"value": 220, "unit": "A"}
